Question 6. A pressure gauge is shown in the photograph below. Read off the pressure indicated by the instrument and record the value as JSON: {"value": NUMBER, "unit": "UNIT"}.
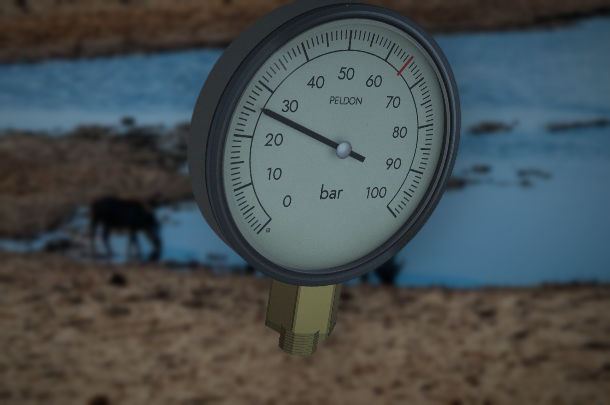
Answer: {"value": 26, "unit": "bar"}
